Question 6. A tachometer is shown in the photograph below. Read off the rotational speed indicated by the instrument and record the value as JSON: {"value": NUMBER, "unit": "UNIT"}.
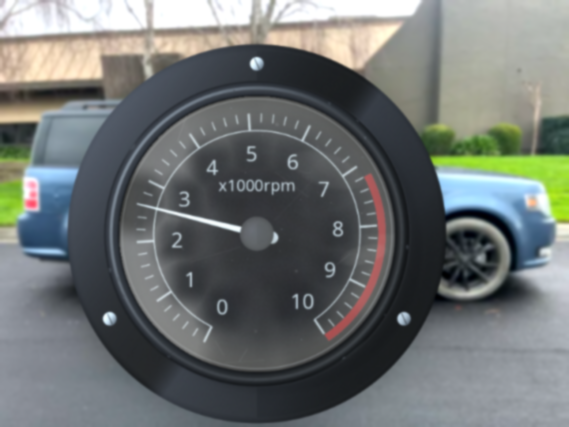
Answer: {"value": 2600, "unit": "rpm"}
